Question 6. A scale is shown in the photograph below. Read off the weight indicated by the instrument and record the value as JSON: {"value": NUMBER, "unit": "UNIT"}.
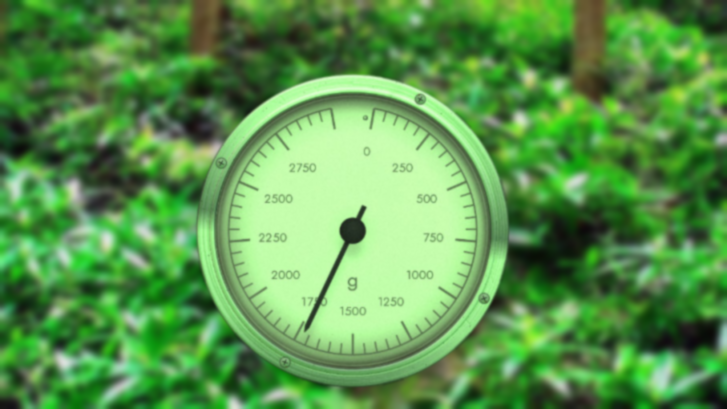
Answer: {"value": 1725, "unit": "g"}
